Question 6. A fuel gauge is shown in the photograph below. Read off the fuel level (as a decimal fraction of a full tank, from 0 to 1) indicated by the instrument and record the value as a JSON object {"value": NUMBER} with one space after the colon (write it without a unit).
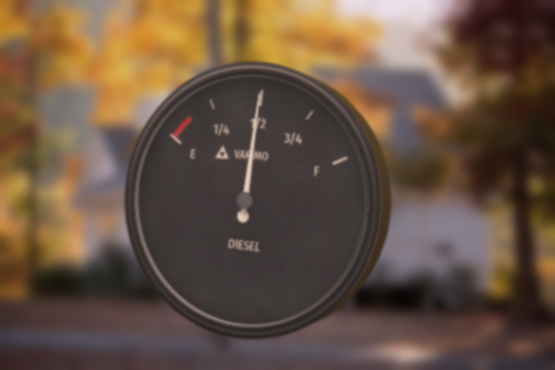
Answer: {"value": 0.5}
